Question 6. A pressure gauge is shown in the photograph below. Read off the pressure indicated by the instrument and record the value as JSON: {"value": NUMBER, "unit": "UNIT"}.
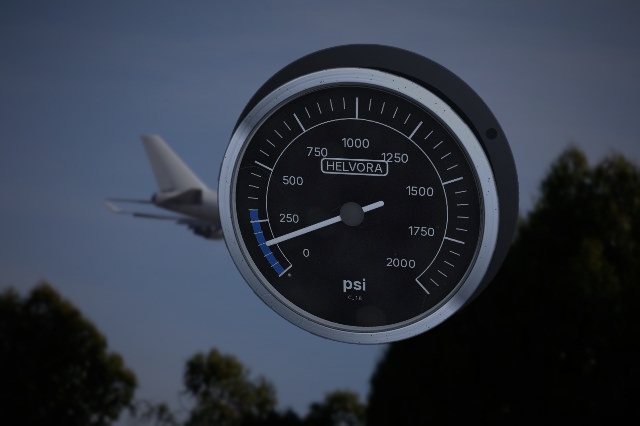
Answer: {"value": 150, "unit": "psi"}
